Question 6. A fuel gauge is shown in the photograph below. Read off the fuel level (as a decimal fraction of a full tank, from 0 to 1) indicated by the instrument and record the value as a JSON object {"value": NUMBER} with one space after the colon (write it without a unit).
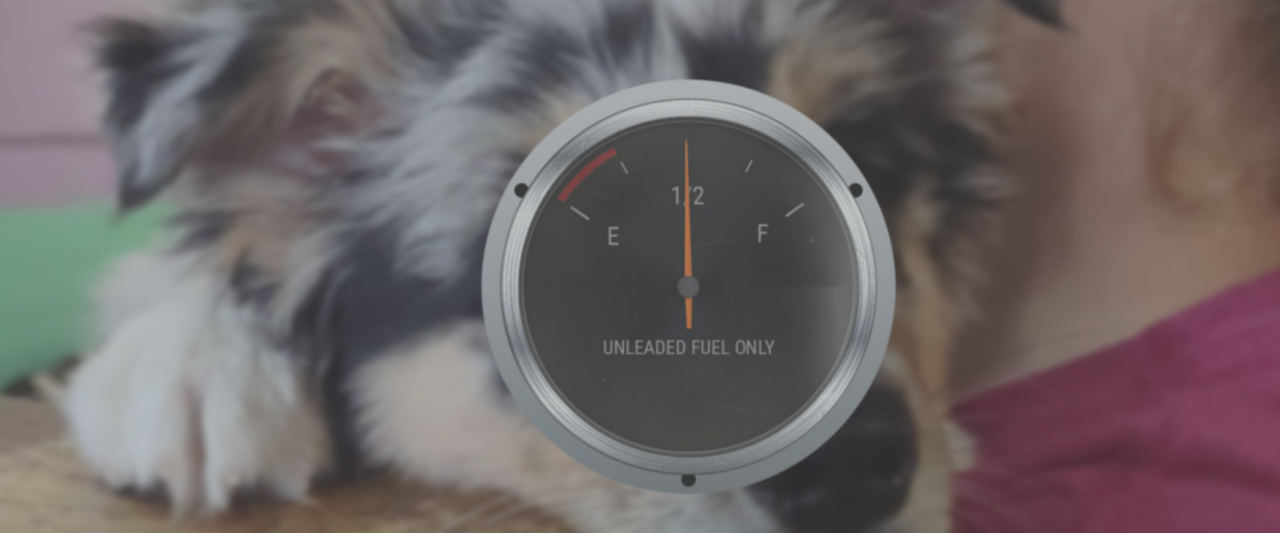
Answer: {"value": 0.5}
